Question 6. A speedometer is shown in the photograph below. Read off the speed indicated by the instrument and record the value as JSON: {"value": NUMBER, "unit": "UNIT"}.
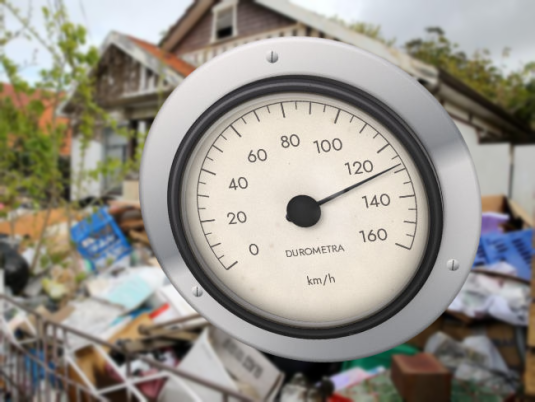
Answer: {"value": 127.5, "unit": "km/h"}
